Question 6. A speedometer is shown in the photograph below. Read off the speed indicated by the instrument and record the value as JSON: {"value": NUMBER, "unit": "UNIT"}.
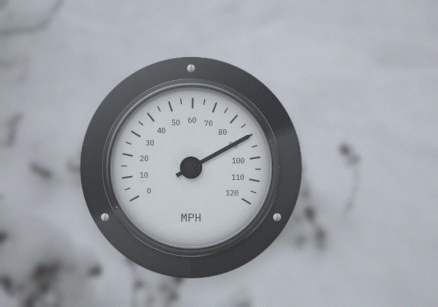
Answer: {"value": 90, "unit": "mph"}
